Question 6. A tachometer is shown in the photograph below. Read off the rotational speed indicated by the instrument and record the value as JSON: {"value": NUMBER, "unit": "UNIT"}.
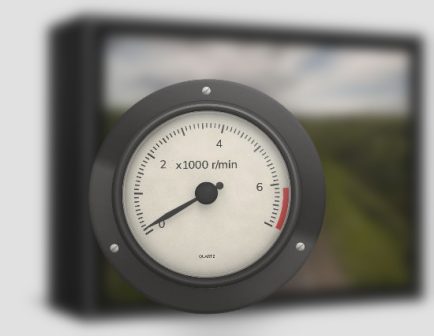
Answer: {"value": 100, "unit": "rpm"}
